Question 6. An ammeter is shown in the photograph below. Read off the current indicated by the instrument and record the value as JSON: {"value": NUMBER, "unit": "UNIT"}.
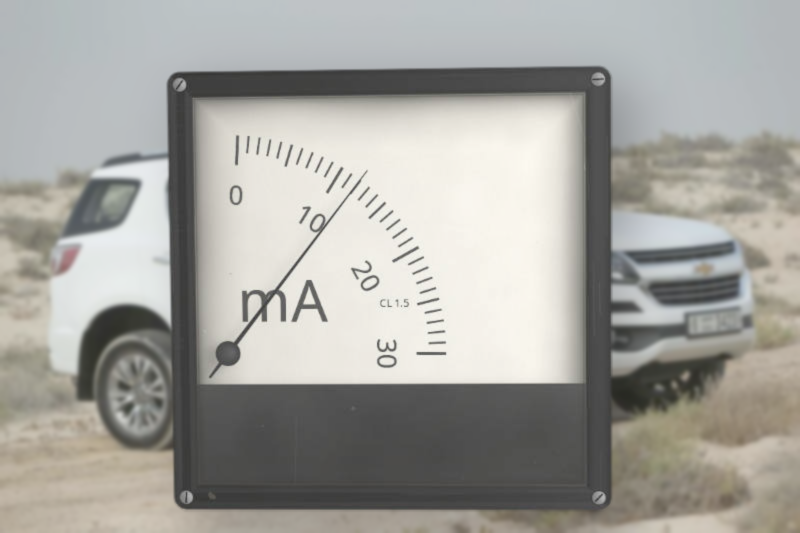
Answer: {"value": 12, "unit": "mA"}
